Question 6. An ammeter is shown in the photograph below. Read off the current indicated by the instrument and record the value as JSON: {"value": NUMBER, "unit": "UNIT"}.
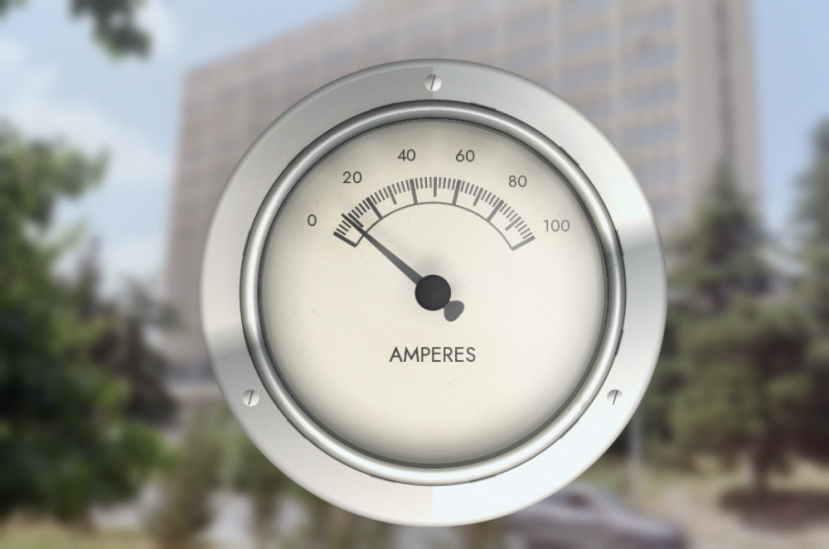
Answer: {"value": 8, "unit": "A"}
